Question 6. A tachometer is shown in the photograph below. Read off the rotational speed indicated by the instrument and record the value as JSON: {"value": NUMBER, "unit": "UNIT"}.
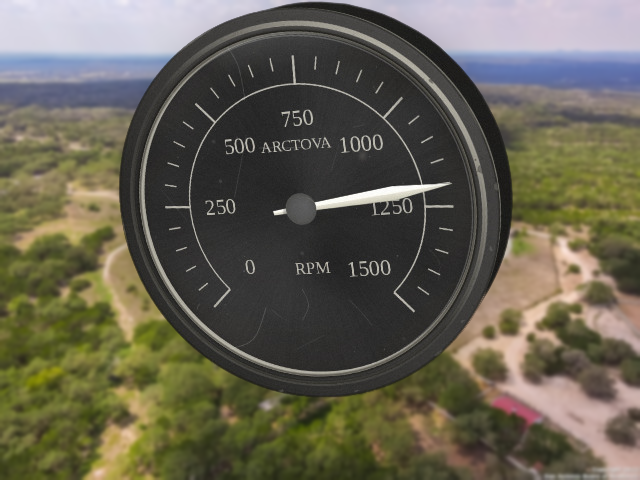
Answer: {"value": 1200, "unit": "rpm"}
